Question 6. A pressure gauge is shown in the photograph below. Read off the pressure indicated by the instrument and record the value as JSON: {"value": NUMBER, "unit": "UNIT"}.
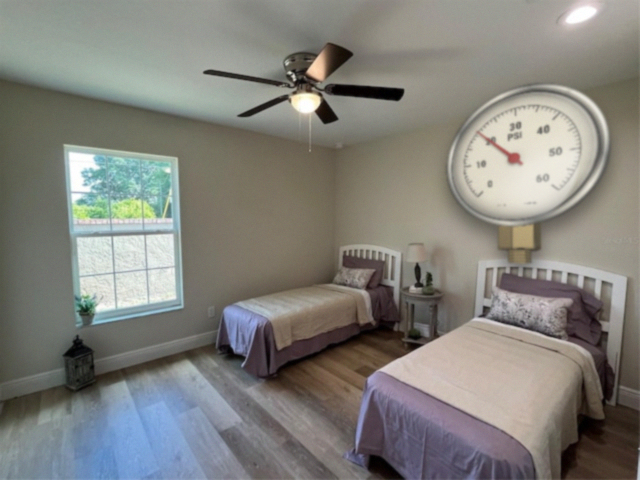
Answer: {"value": 20, "unit": "psi"}
